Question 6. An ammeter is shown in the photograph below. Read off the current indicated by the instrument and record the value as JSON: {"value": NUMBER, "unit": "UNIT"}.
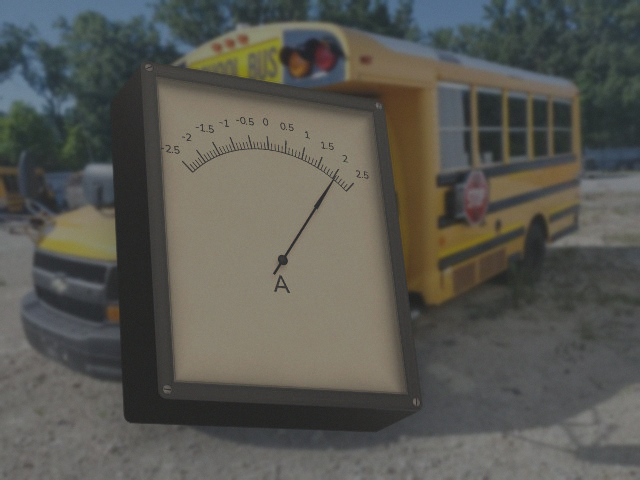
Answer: {"value": 2, "unit": "A"}
